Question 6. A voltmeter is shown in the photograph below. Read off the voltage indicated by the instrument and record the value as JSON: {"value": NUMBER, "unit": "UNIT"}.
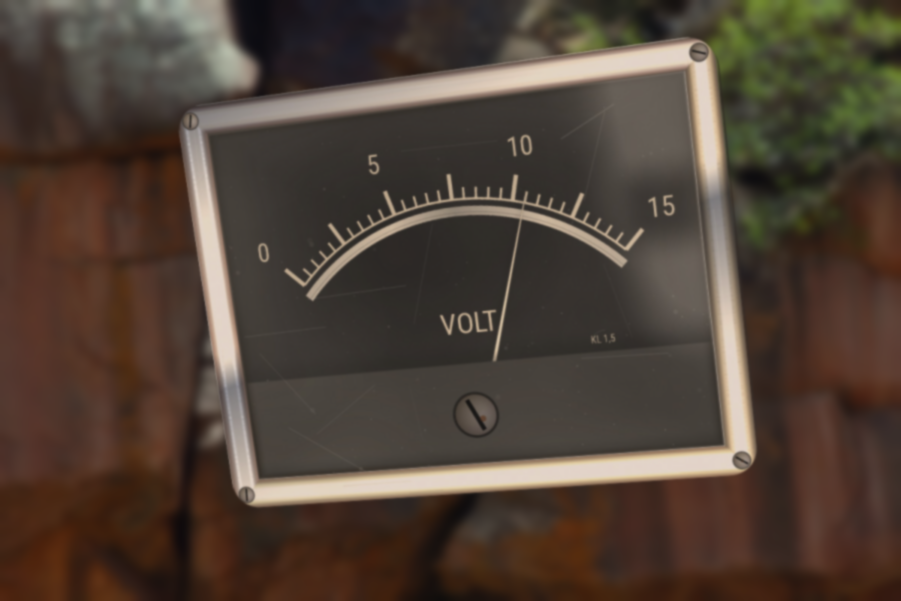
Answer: {"value": 10.5, "unit": "V"}
